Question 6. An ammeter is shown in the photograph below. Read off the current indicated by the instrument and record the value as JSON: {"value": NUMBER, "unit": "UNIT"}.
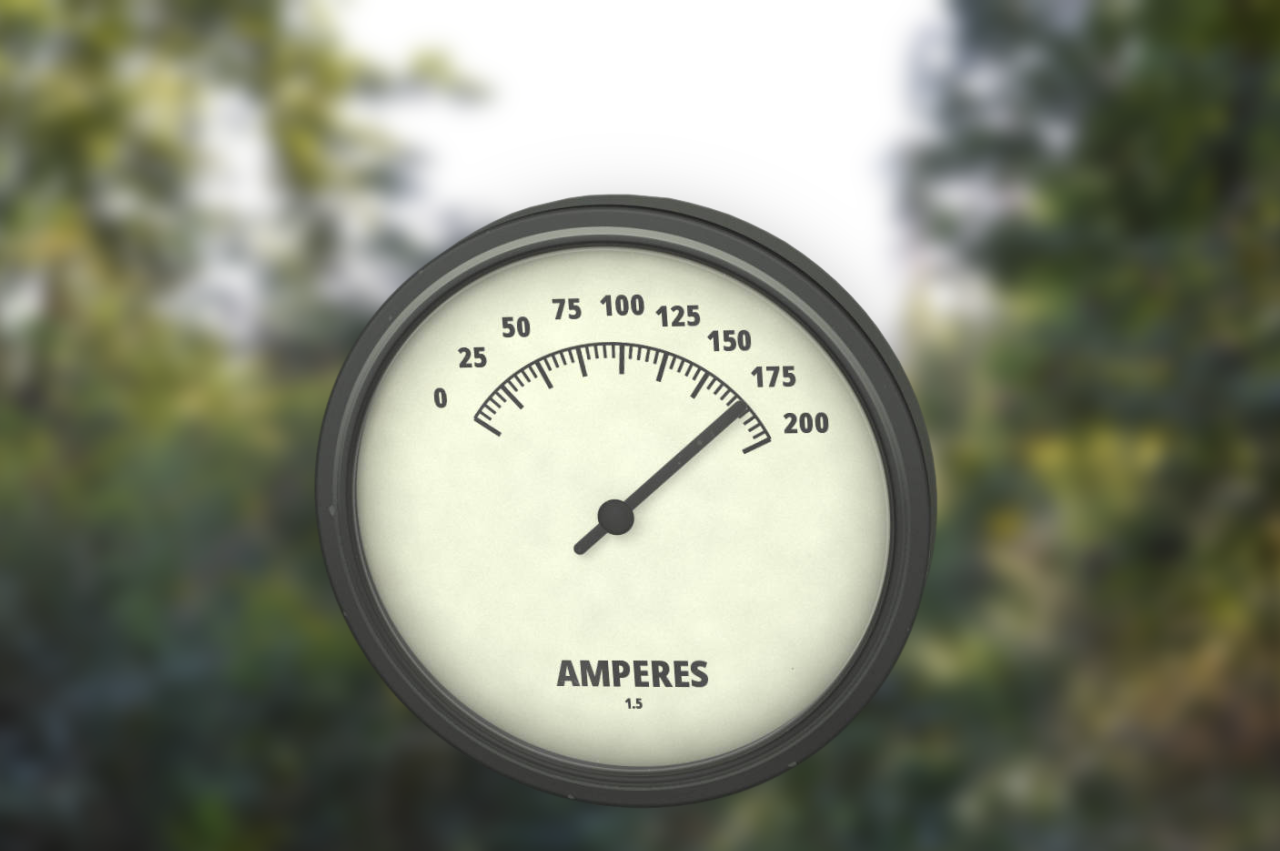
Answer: {"value": 175, "unit": "A"}
